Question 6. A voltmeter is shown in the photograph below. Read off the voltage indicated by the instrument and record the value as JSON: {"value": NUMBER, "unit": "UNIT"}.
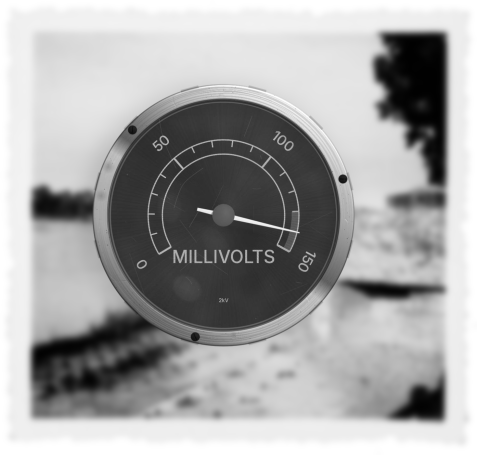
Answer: {"value": 140, "unit": "mV"}
